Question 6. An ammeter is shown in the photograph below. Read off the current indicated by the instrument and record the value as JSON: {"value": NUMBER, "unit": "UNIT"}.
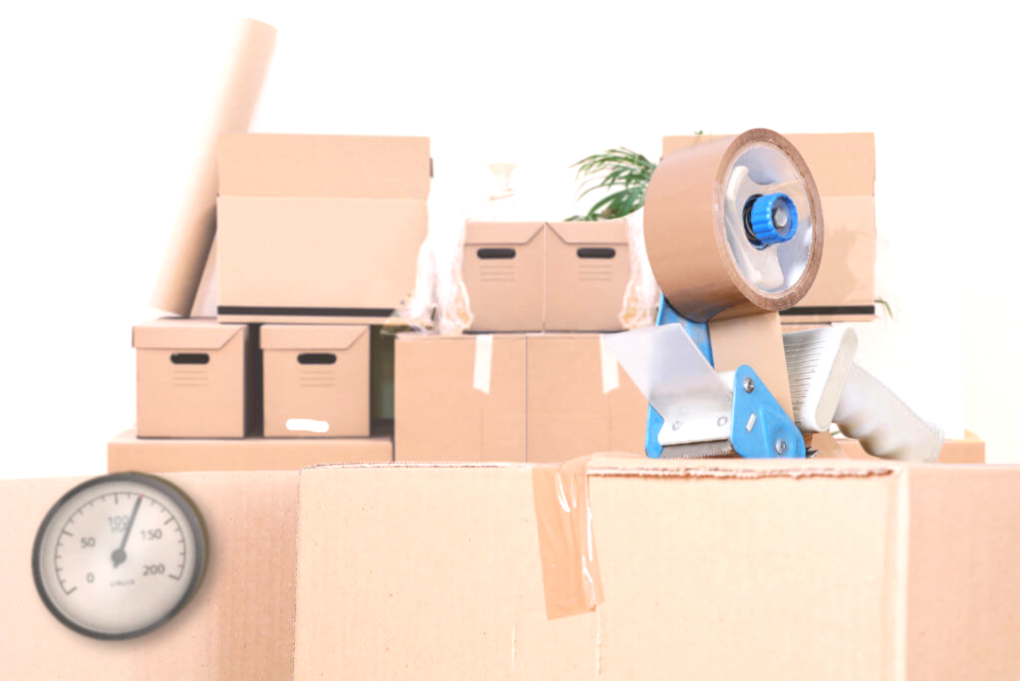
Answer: {"value": 120, "unit": "mA"}
